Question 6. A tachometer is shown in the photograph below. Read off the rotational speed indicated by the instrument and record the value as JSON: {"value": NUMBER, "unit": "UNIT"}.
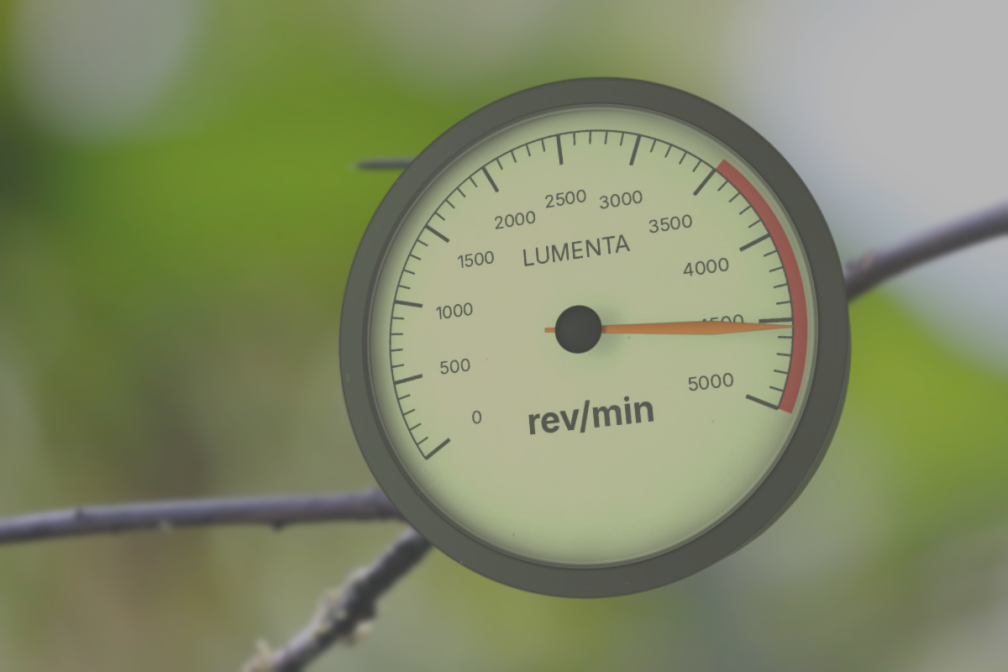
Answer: {"value": 4550, "unit": "rpm"}
